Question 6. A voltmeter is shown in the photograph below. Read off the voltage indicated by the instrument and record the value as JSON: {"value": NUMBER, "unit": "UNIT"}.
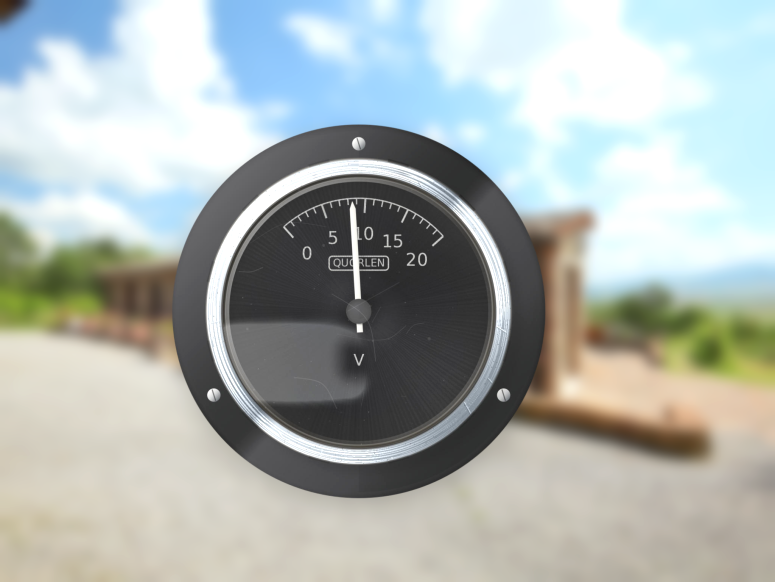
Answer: {"value": 8.5, "unit": "V"}
